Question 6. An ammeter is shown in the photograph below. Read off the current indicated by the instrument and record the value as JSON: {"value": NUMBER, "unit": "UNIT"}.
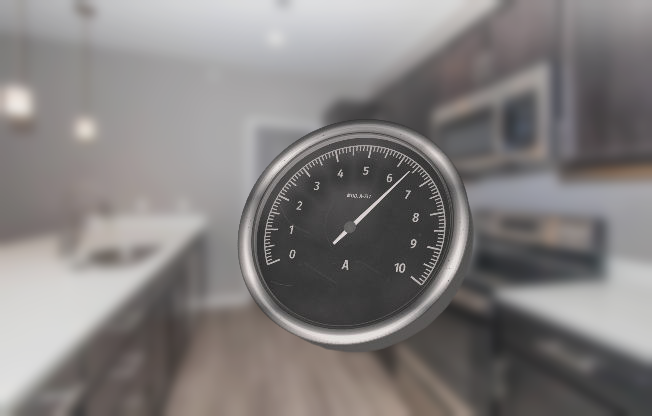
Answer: {"value": 6.5, "unit": "A"}
